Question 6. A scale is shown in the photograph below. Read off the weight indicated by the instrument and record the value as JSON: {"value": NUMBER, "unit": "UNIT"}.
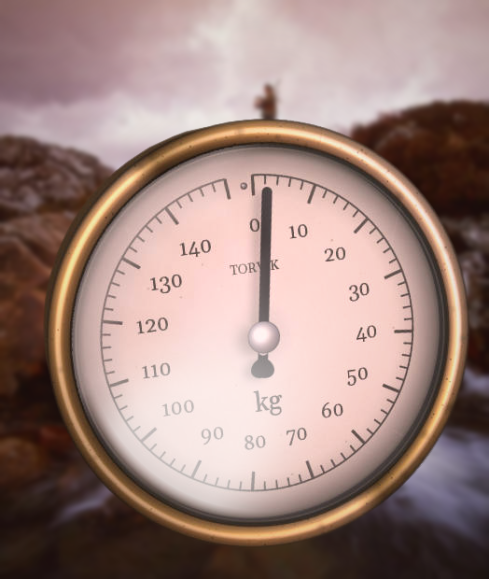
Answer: {"value": 2, "unit": "kg"}
